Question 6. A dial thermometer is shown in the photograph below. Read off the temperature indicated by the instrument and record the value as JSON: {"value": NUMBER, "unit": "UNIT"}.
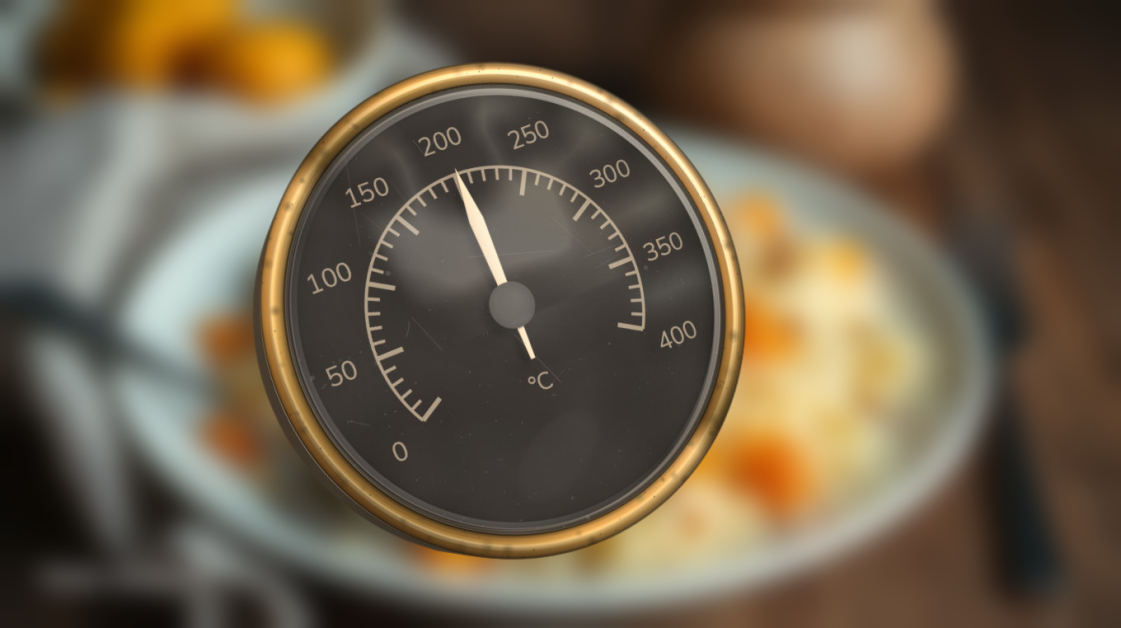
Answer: {"value": 200, "unit": "°C"}
